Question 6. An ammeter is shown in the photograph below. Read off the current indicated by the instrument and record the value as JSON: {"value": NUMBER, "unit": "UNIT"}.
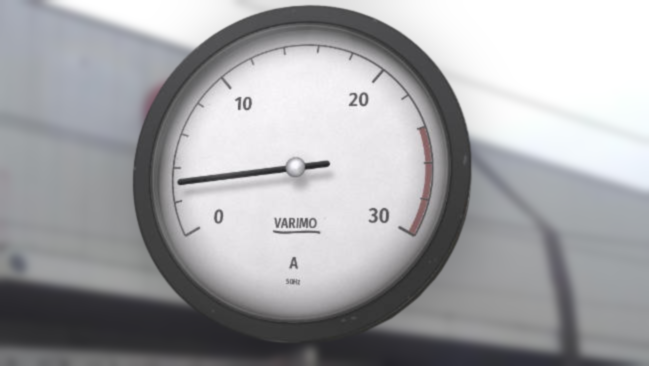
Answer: {"value": 3, "unit": "A"}
